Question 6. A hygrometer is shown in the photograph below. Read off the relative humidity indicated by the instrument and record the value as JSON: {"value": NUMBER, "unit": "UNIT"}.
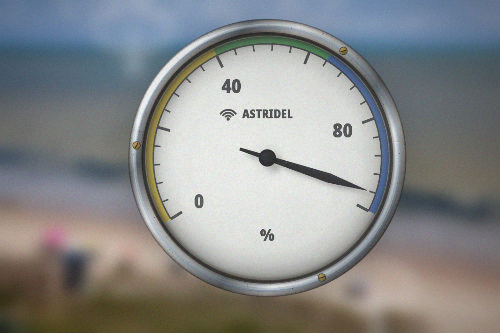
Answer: {"value": 96, "unit": "%"}
